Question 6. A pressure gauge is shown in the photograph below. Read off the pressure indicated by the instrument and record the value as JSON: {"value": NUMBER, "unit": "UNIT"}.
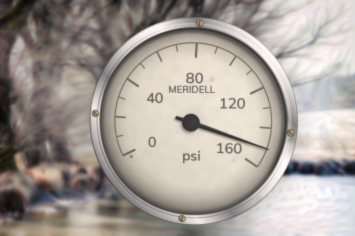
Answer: {"value": 150, "unit": "psi"}
